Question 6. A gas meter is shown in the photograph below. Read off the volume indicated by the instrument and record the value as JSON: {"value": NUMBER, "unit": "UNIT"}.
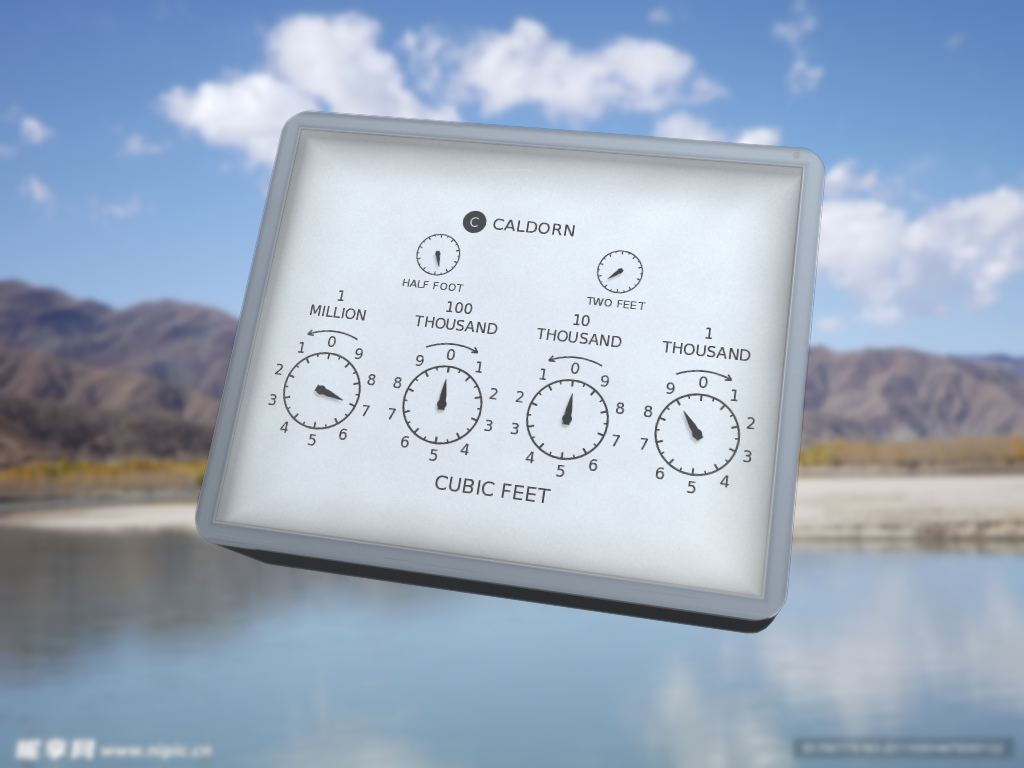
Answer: {"value": 699900, "unit": "ft³"}
